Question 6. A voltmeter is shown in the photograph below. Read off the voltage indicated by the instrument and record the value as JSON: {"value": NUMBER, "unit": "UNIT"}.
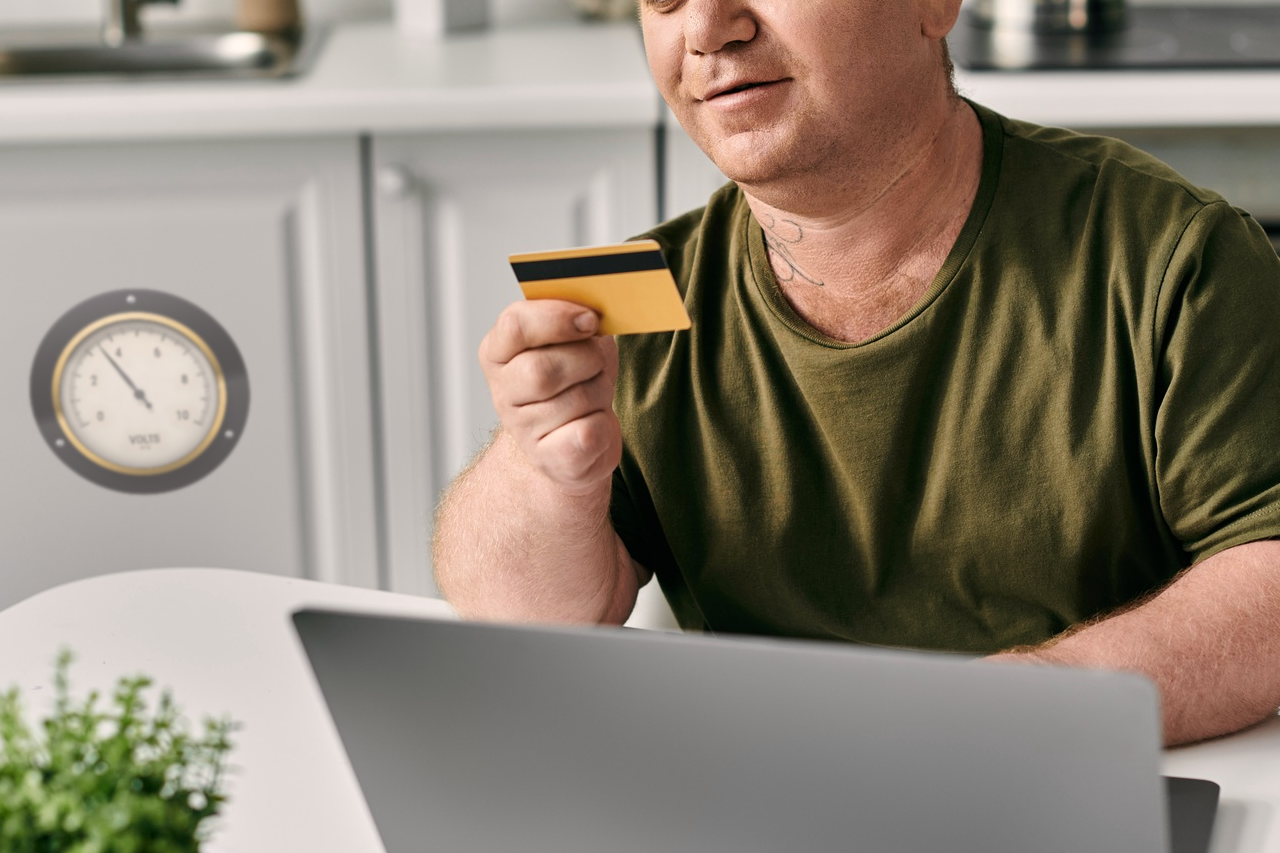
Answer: {"value": 3.5, "unit": "V"}
